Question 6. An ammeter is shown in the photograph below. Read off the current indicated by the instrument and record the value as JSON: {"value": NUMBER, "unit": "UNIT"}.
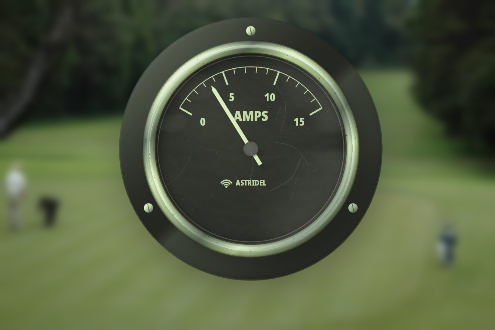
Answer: {"value": 3.5, "unit": "A"}
